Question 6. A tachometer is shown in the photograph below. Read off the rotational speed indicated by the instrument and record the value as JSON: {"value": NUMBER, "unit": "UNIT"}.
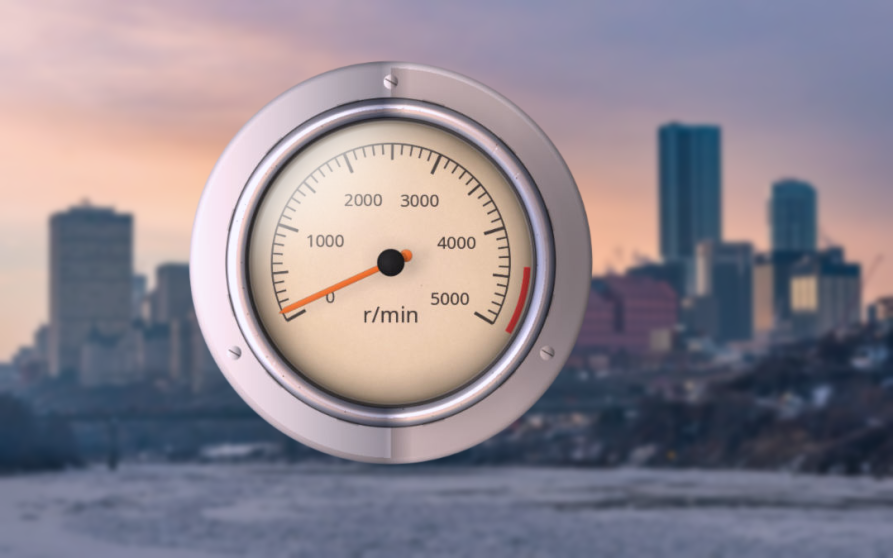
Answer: {"value": 100, "unit": "rpm"}
